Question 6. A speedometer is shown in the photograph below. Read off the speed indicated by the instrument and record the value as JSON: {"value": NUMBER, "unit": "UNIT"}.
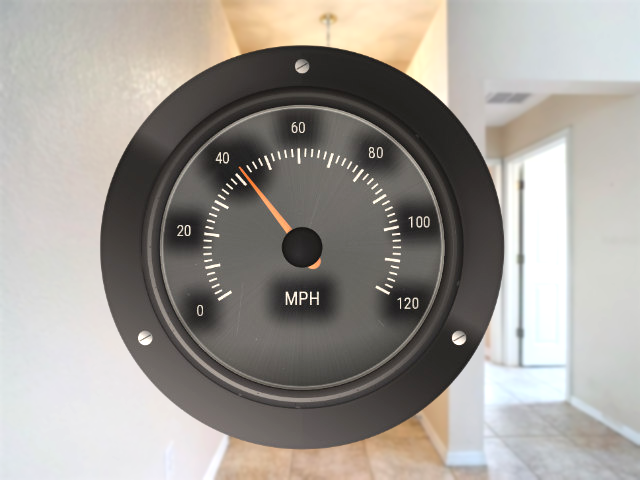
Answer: {"value": 42, "unit": "mph"}
